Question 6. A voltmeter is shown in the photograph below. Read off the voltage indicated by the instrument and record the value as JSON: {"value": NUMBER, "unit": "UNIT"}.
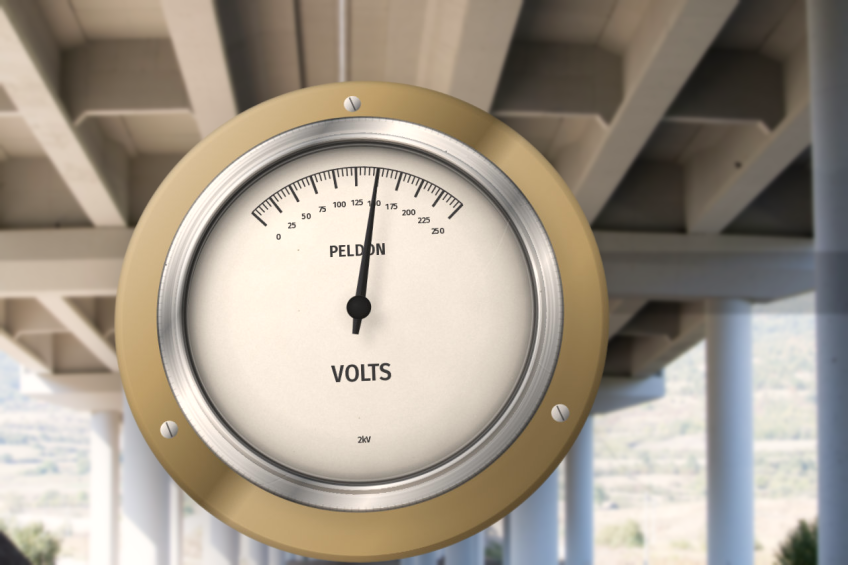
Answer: {"value": 150, "unit": "V"}
